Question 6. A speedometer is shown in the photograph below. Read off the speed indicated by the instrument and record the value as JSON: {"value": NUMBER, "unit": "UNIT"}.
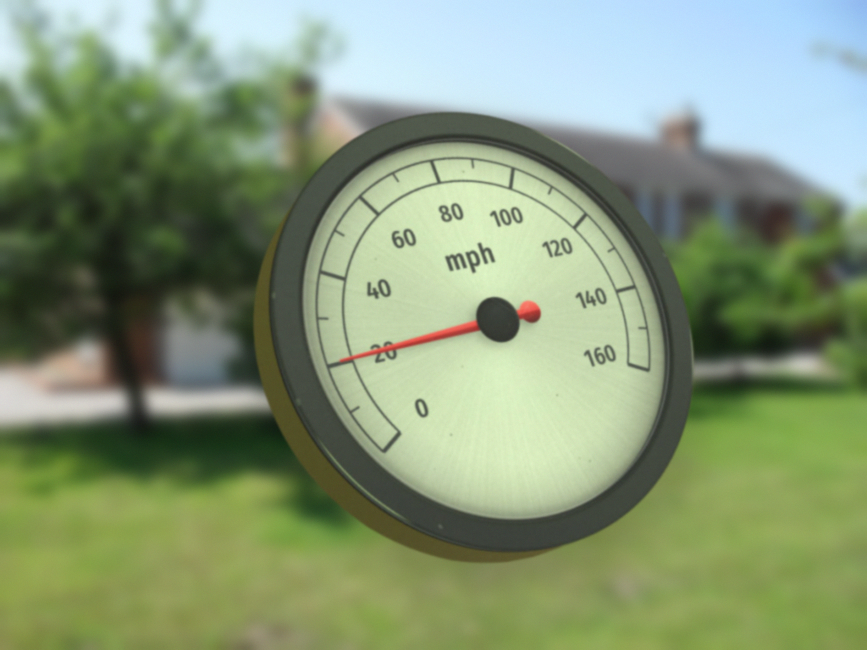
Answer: {"value": 20, "unit": "mph"}
